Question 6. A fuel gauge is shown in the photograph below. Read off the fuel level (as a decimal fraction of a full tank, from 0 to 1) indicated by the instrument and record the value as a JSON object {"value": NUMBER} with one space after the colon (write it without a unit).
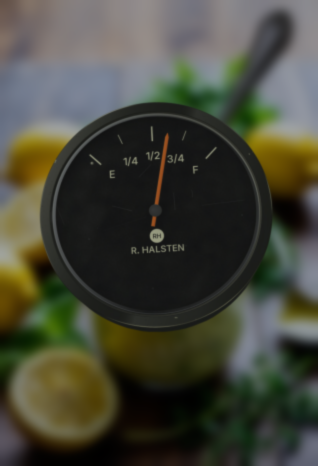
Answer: {"value": 0.625}
